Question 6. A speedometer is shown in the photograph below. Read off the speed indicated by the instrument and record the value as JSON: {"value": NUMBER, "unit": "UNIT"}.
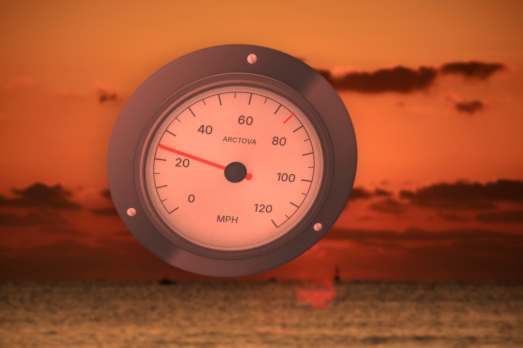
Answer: {"value": 25, "unit": "mph"}
